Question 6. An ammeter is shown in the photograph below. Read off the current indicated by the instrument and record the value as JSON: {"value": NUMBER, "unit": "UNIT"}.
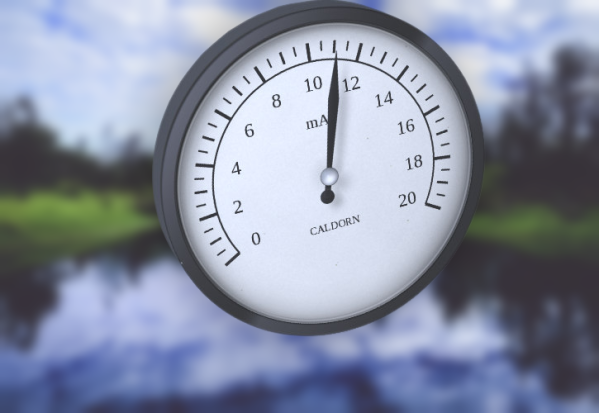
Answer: {"value": 11, "unit": "mA"}
